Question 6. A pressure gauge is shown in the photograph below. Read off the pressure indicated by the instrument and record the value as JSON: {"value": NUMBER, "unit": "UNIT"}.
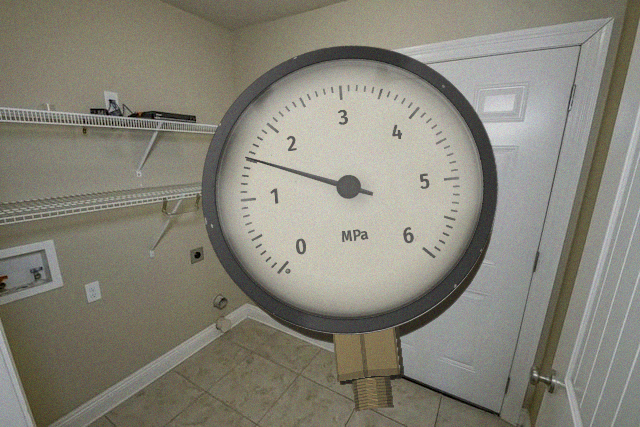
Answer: {"value": 1.5, "unit": "MPa"}
